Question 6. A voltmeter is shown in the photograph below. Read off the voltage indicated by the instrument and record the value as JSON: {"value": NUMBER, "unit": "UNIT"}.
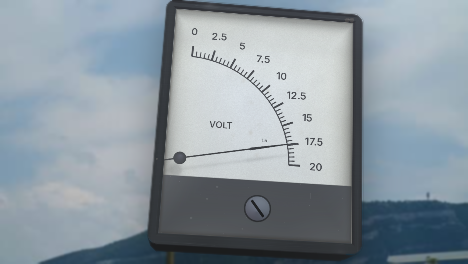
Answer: {"value": 17.5, "unit": "V"}
